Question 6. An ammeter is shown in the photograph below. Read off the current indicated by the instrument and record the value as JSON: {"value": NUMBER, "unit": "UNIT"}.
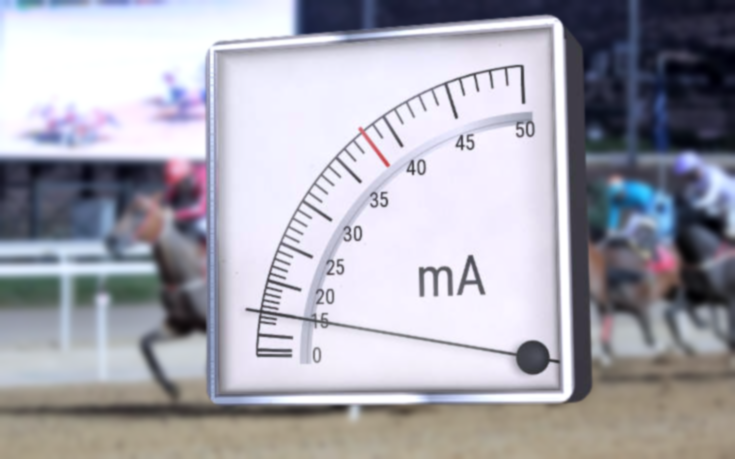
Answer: {"value": 15, "unit": "mA"}
